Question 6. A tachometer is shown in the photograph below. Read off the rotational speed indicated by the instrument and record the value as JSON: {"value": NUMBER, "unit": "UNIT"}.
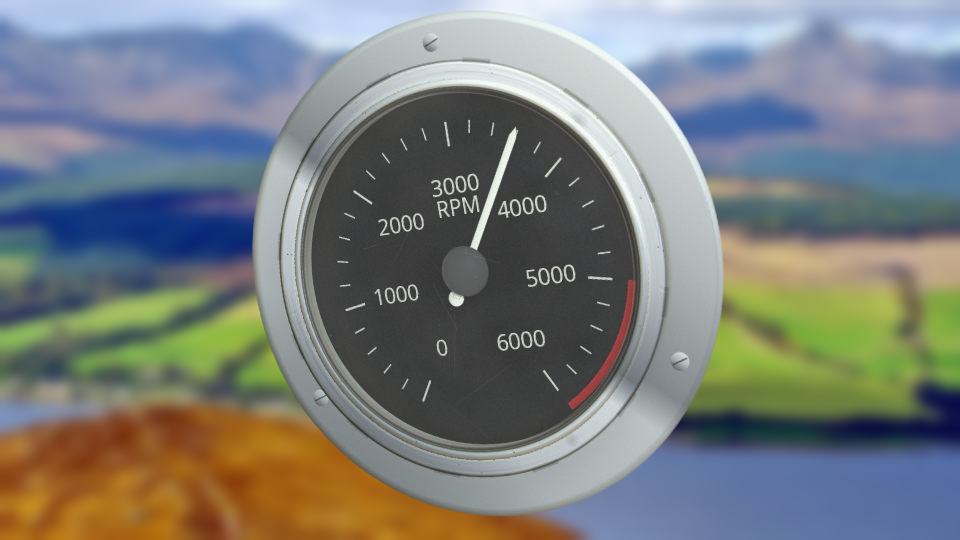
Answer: {"value": 3600, "unit": "rpm"}
